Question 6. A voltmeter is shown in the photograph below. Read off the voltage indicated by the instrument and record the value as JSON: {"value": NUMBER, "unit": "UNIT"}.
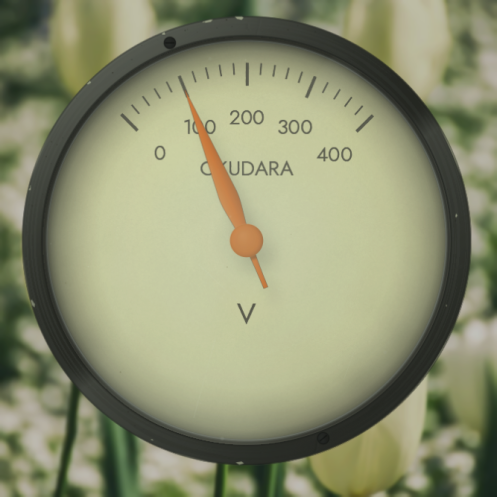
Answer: {"value": 100, "unit": "V"}
